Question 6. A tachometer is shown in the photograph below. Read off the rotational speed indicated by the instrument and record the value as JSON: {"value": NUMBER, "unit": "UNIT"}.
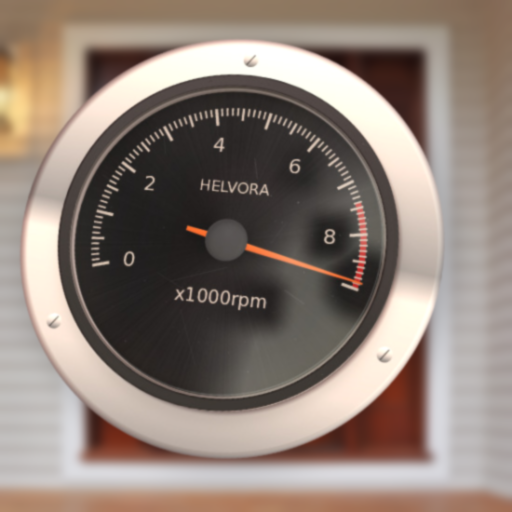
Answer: {"value": 8900, "unit": "rpm"}
